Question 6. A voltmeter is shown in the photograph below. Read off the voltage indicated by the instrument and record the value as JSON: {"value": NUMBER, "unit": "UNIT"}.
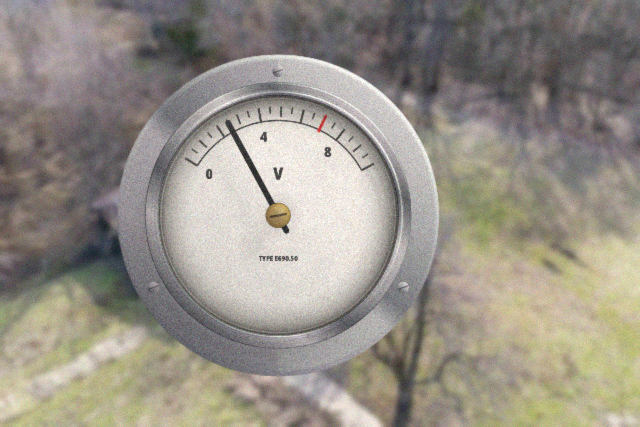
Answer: {"value": 2.5, "unit": "V"}
